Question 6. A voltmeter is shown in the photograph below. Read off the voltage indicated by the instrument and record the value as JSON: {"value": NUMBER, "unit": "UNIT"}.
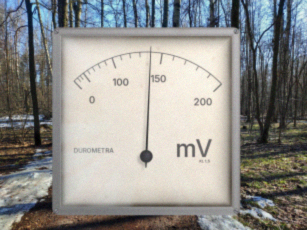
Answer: {"value": 140, "unit": "mV"}
